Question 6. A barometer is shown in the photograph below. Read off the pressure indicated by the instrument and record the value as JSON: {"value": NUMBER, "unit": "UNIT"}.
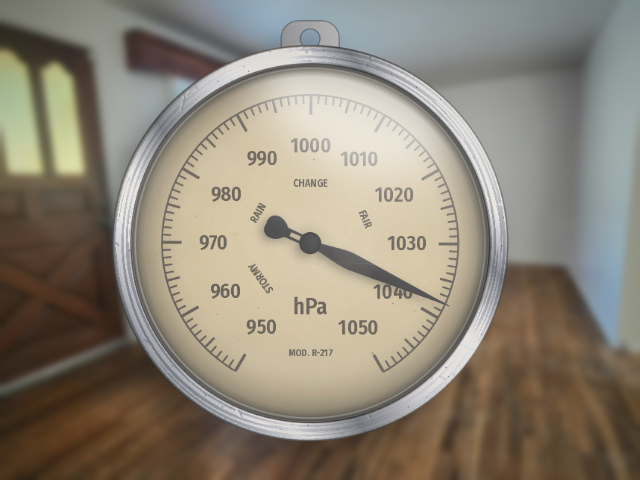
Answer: {"value": 1038, "unit": "hPa"}
